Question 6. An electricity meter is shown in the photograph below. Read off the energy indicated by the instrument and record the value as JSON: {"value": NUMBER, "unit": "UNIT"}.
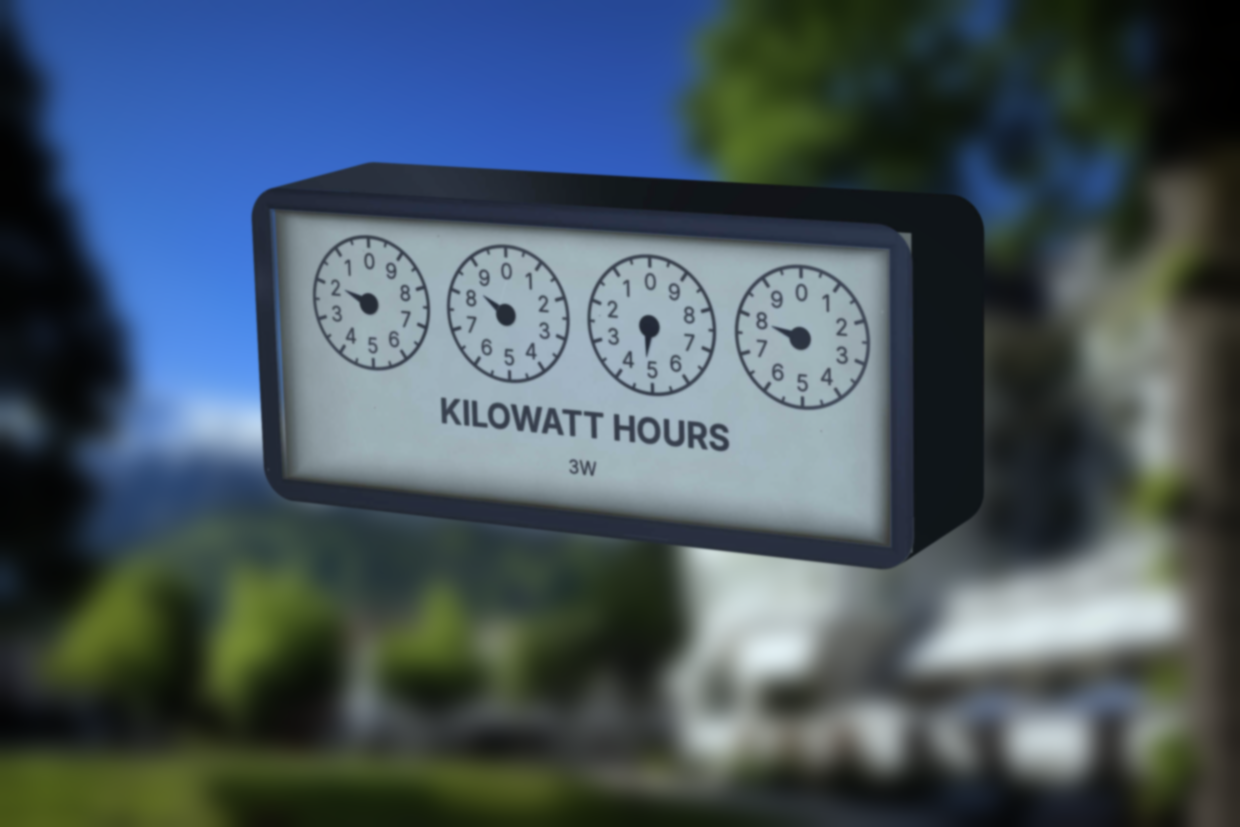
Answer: {"value": 1848, "unit": "kWh"}
